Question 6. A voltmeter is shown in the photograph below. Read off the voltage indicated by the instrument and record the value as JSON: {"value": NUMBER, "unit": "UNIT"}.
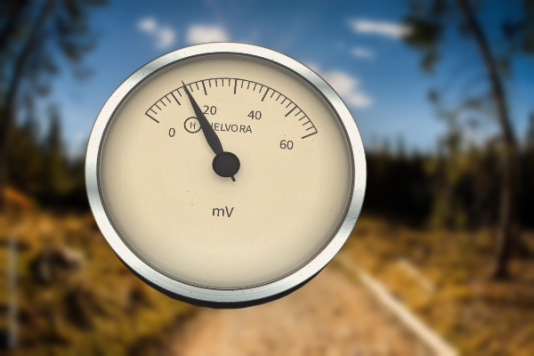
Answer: {"value": 14, "unit": "mV"}
